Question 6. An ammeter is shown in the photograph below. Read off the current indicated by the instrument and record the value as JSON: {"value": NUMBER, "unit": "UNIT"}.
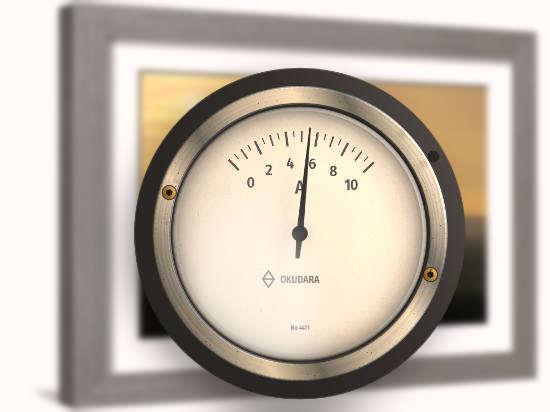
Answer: {"value": 5.5, "unit": "A"}
